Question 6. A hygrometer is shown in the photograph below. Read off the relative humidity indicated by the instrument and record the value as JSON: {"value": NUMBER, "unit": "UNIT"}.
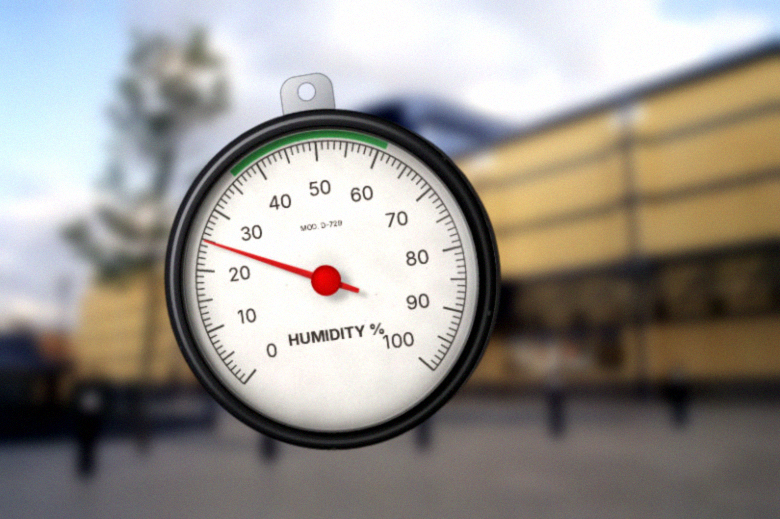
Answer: {"value": 25, "unit": "%"}
